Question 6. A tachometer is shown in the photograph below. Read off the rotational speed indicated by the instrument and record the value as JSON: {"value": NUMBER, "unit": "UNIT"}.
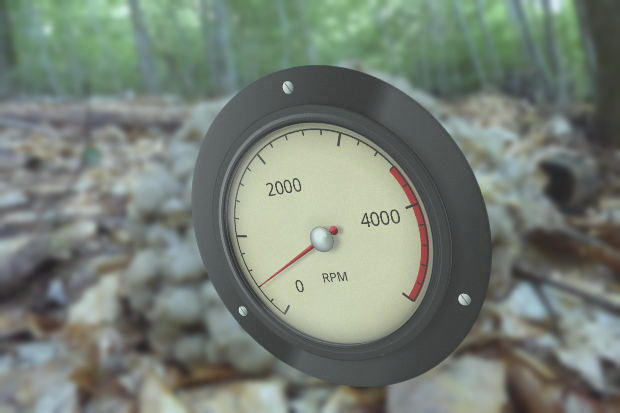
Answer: {"value": 400, "unit": "rpm"}
